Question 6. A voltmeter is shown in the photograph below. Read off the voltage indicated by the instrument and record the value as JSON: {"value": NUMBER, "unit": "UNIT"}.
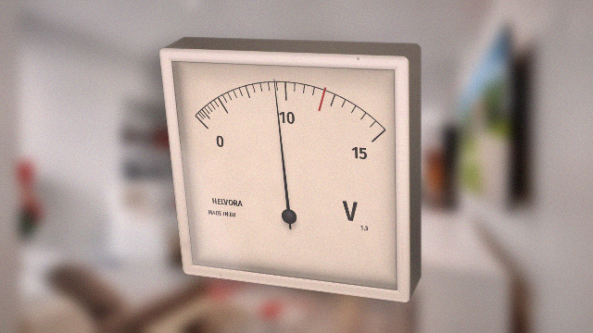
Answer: {"value": 9.5, "unit": "V"}
